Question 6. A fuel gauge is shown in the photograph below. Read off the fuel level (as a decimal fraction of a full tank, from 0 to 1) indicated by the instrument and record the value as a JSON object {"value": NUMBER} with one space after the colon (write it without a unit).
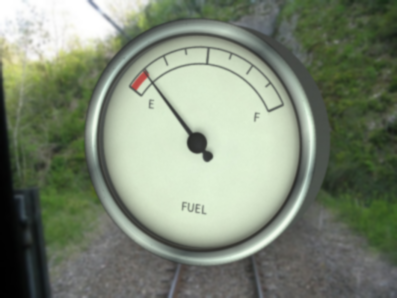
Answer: {"value": 0.125}
